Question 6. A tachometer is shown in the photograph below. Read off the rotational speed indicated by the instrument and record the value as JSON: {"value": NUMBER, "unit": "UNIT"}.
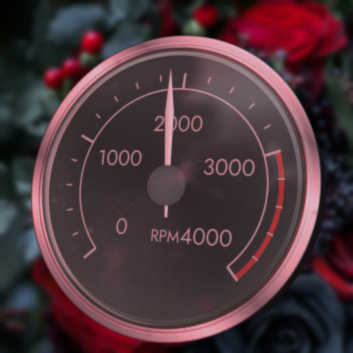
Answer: {"value": 1900, "unit": "rpm"}
